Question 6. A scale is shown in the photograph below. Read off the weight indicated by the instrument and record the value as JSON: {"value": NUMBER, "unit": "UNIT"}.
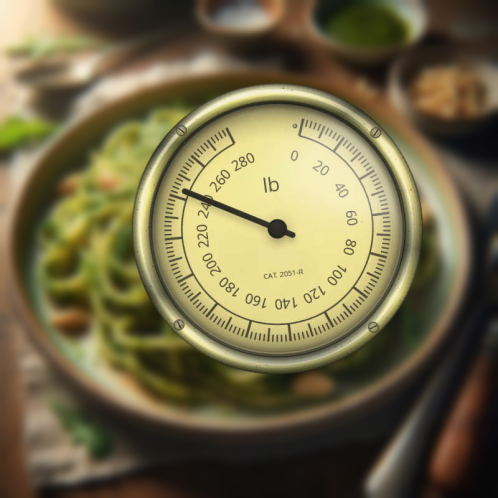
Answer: {"value": 244, "unit": "lb"}
